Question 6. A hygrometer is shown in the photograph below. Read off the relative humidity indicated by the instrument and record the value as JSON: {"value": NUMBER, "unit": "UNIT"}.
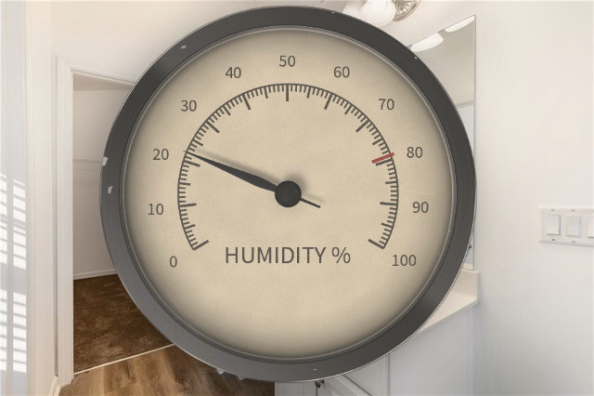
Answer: {"value": 22, "unit": "%"}
